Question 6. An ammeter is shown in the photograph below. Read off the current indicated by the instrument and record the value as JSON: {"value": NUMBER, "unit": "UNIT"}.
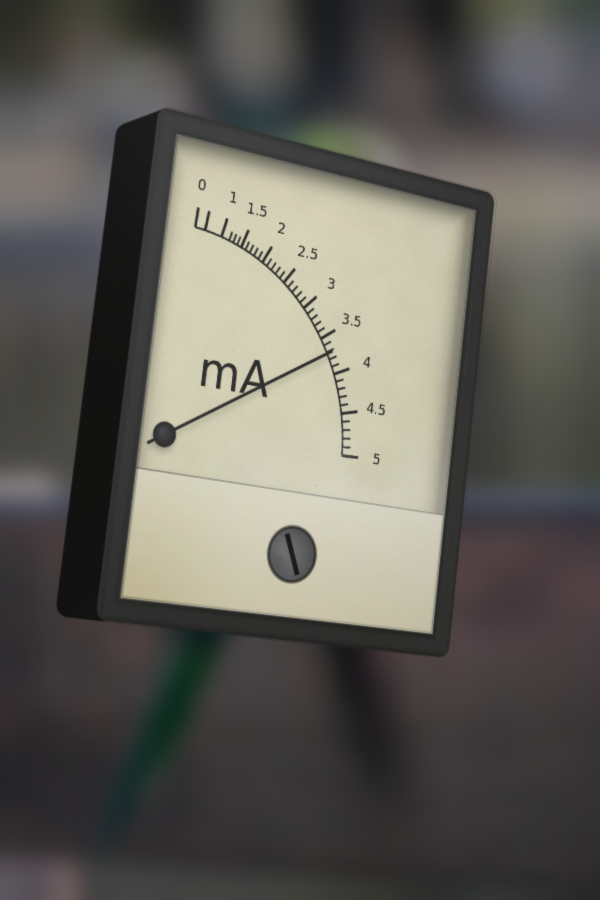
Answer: {"value": 3.7, "unit": "mA"}
